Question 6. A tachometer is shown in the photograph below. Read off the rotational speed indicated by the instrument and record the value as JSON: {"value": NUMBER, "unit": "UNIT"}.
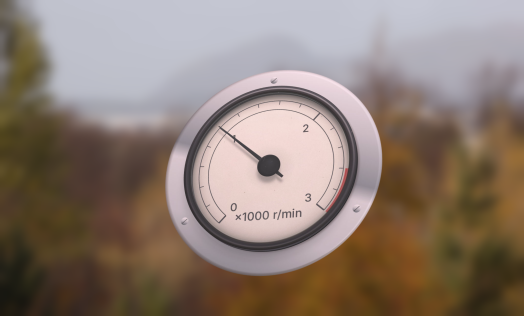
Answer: {"value": 1000, "unit": "rpm"}
